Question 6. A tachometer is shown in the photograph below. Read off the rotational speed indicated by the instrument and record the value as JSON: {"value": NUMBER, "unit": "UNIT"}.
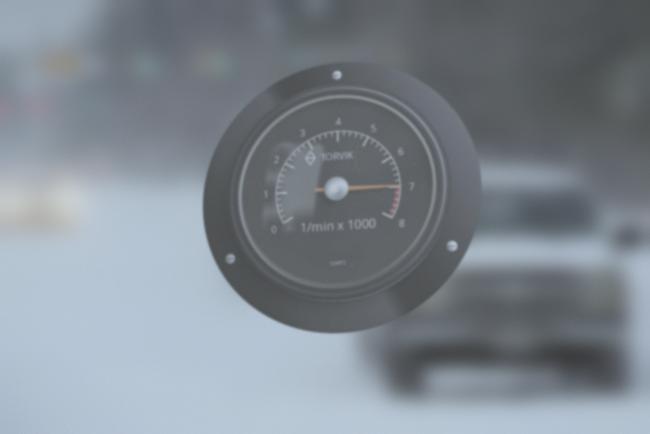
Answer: {"value": 7000, "unit": "rpm"}
